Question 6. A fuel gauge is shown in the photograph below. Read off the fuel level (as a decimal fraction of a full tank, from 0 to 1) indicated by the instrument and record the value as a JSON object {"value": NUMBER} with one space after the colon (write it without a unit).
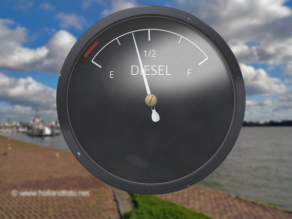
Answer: {"value": 0.375}
